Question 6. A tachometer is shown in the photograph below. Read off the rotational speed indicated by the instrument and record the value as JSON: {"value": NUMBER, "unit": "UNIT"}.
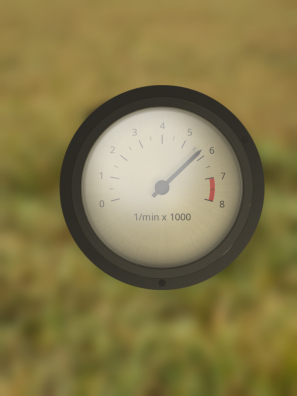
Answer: {"value": 5750, "unit": "rpm"}
